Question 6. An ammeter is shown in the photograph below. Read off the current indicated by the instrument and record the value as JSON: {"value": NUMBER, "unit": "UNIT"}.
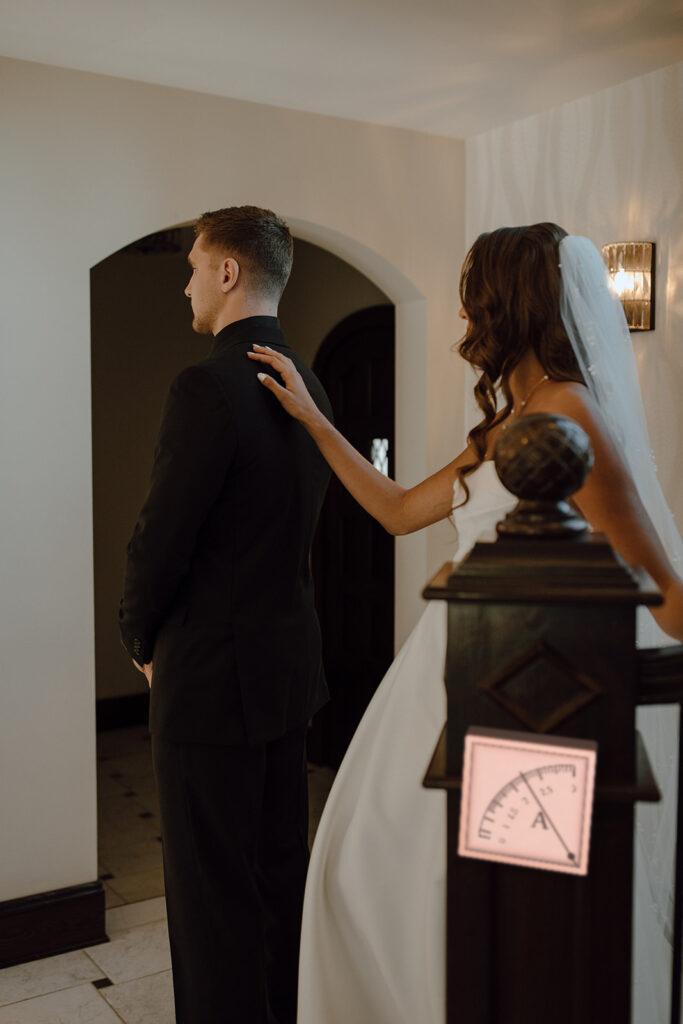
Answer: {"value": 2.25, "unit": "A"}
